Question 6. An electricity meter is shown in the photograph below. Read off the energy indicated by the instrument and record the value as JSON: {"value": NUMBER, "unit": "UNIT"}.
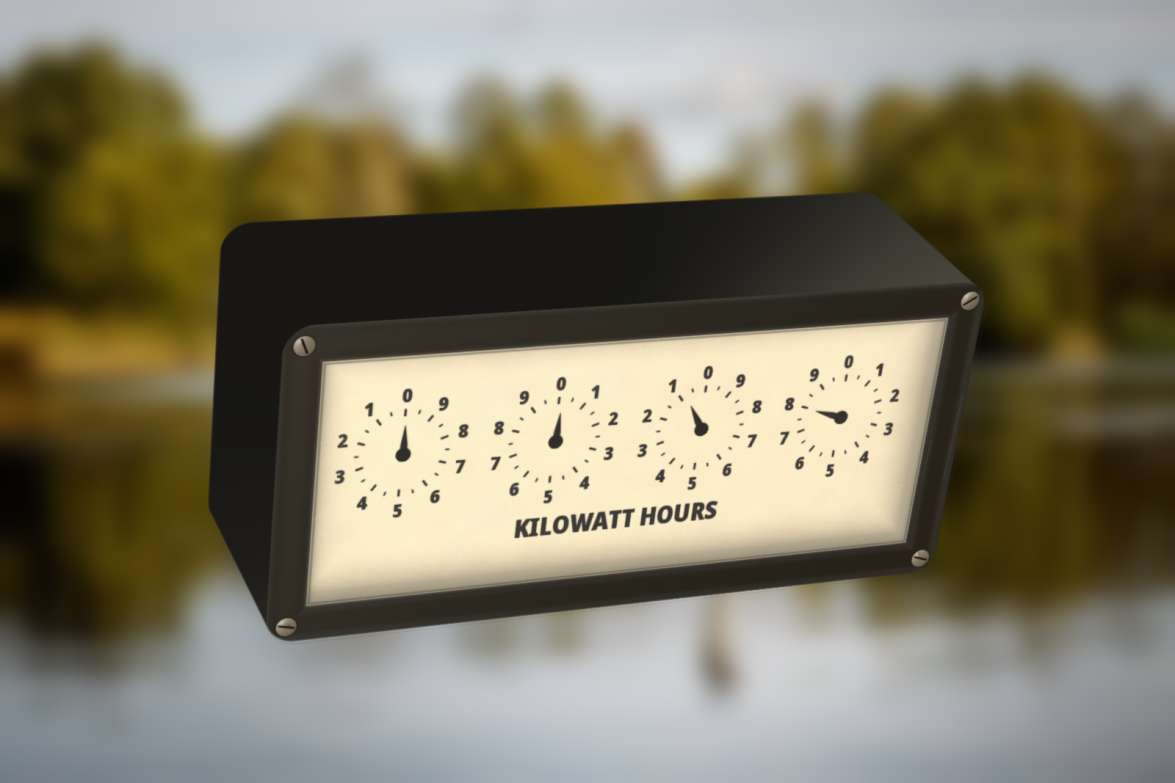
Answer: {"value": 8, "unit": "kWh"}
